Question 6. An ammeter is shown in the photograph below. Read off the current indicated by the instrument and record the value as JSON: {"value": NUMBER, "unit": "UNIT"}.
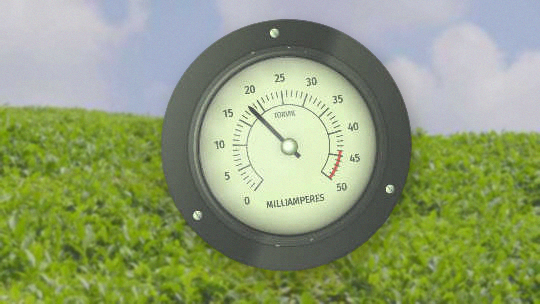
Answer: {"value": 18, "unit": "mA"}
